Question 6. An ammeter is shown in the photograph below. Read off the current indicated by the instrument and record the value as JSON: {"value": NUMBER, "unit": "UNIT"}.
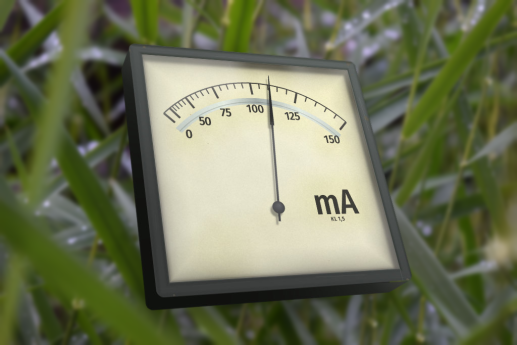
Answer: {"value": 110, "unit": "mA"}
